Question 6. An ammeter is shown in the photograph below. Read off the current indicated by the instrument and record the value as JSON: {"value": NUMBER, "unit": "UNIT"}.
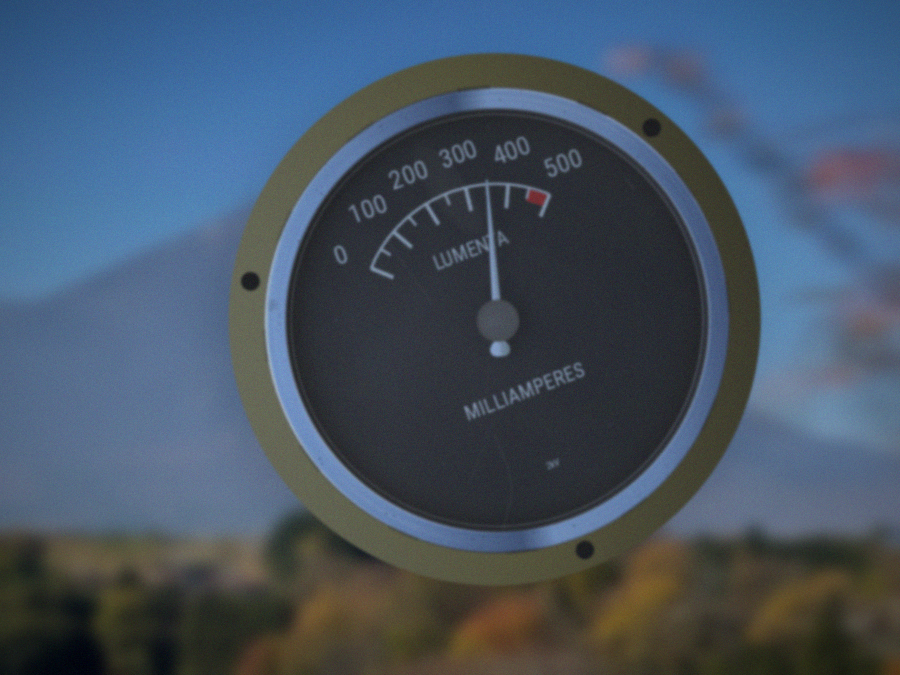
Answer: {"value": 350, "unit": "mA"}
